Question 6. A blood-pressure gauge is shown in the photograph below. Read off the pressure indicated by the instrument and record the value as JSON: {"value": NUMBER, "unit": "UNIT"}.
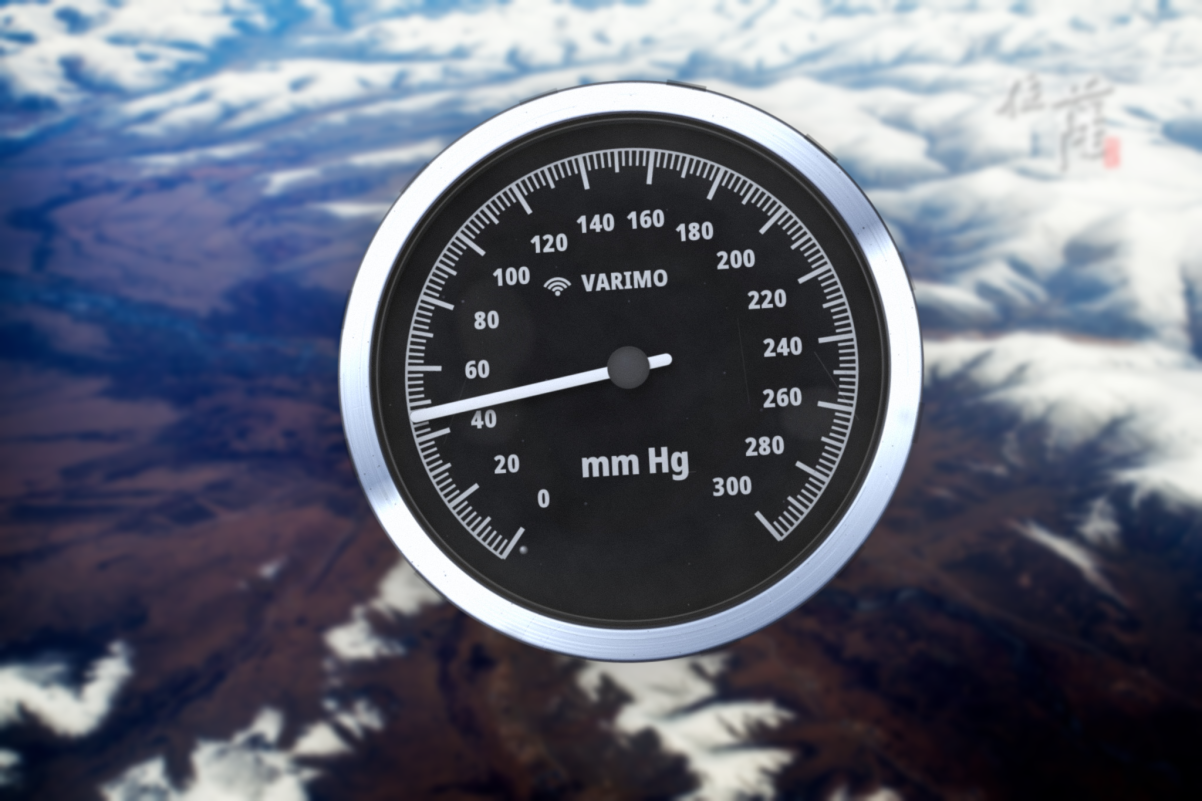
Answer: {"value": 46, "unit": "mmHg"}
